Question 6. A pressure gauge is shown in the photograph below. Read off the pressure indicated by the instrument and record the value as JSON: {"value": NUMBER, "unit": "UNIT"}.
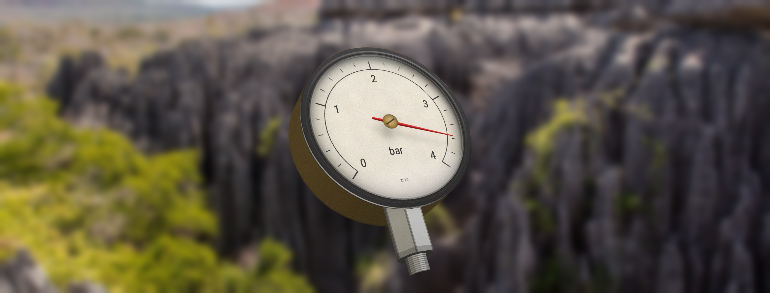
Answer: {"value": 3.6, "unit": "bar"}
